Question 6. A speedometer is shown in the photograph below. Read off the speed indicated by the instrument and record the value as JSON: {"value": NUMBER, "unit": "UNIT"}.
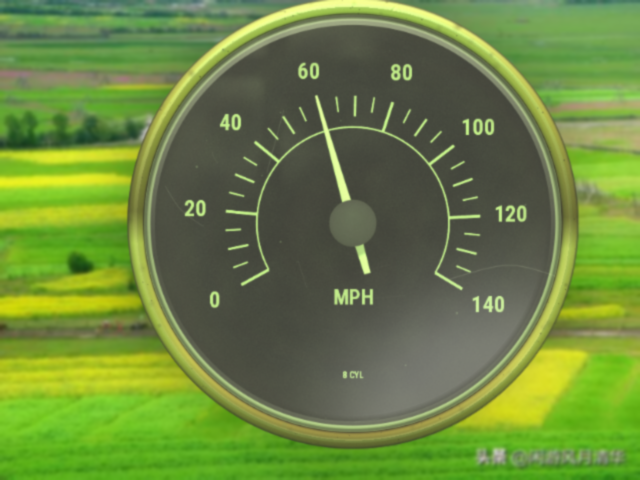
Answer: {"value": 60, "unit": "mph"}
